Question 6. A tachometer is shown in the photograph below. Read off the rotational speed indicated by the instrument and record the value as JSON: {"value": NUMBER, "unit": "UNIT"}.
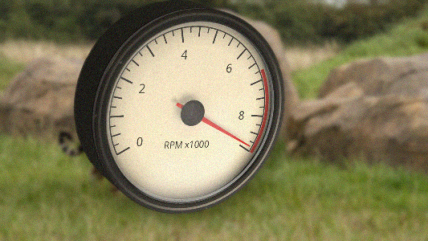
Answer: {"value": 8875, "unit": "rpm"}
